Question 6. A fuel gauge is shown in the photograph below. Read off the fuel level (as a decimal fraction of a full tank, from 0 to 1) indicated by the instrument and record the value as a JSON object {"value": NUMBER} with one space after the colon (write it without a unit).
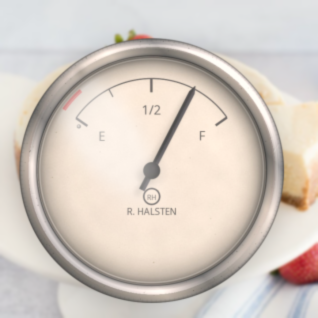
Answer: {"value": 0.75}
